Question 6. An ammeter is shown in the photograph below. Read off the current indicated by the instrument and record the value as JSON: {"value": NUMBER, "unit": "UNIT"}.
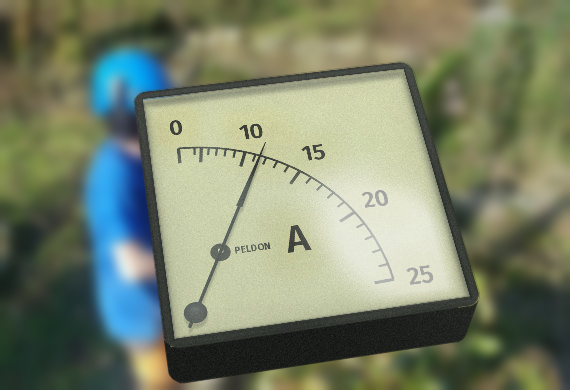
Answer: {"value": 11.5, "unit": "A"}
